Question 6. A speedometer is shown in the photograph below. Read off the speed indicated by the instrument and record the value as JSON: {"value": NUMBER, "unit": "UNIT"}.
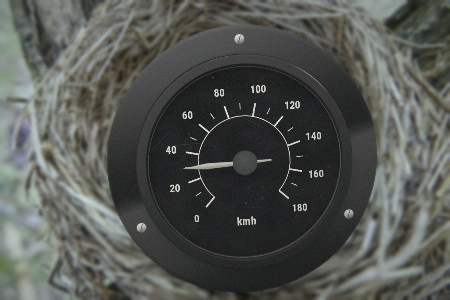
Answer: {"value": 30, "unit": "km/h"}
